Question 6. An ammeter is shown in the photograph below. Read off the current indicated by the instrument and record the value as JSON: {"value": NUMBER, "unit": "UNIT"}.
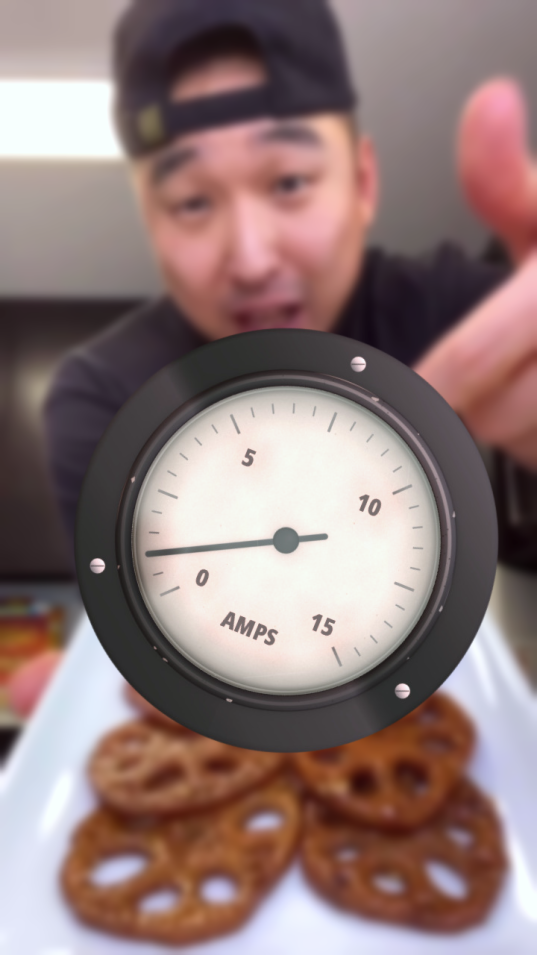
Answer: {"value": 1, "unit": "A"}
